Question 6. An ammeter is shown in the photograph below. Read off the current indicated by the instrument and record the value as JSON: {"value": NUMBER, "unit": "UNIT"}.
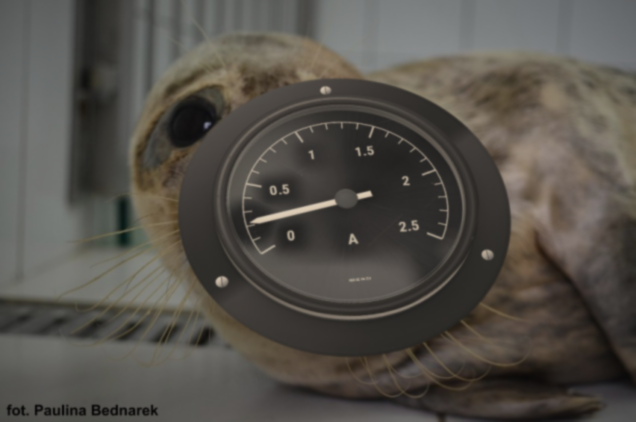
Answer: {"value": 0.2, "unit": "A"}
